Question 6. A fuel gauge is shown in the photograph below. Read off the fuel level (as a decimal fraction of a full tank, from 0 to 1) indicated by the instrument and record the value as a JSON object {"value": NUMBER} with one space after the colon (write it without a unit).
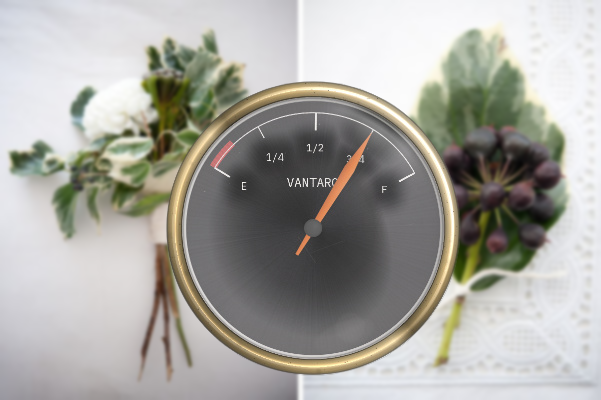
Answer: {"value": 0.75}
